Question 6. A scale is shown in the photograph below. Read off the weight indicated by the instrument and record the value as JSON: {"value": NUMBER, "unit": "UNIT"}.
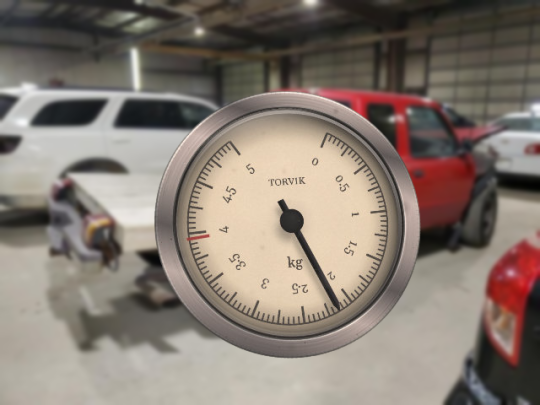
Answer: {"value": 2.15, "unit": "kg"}
